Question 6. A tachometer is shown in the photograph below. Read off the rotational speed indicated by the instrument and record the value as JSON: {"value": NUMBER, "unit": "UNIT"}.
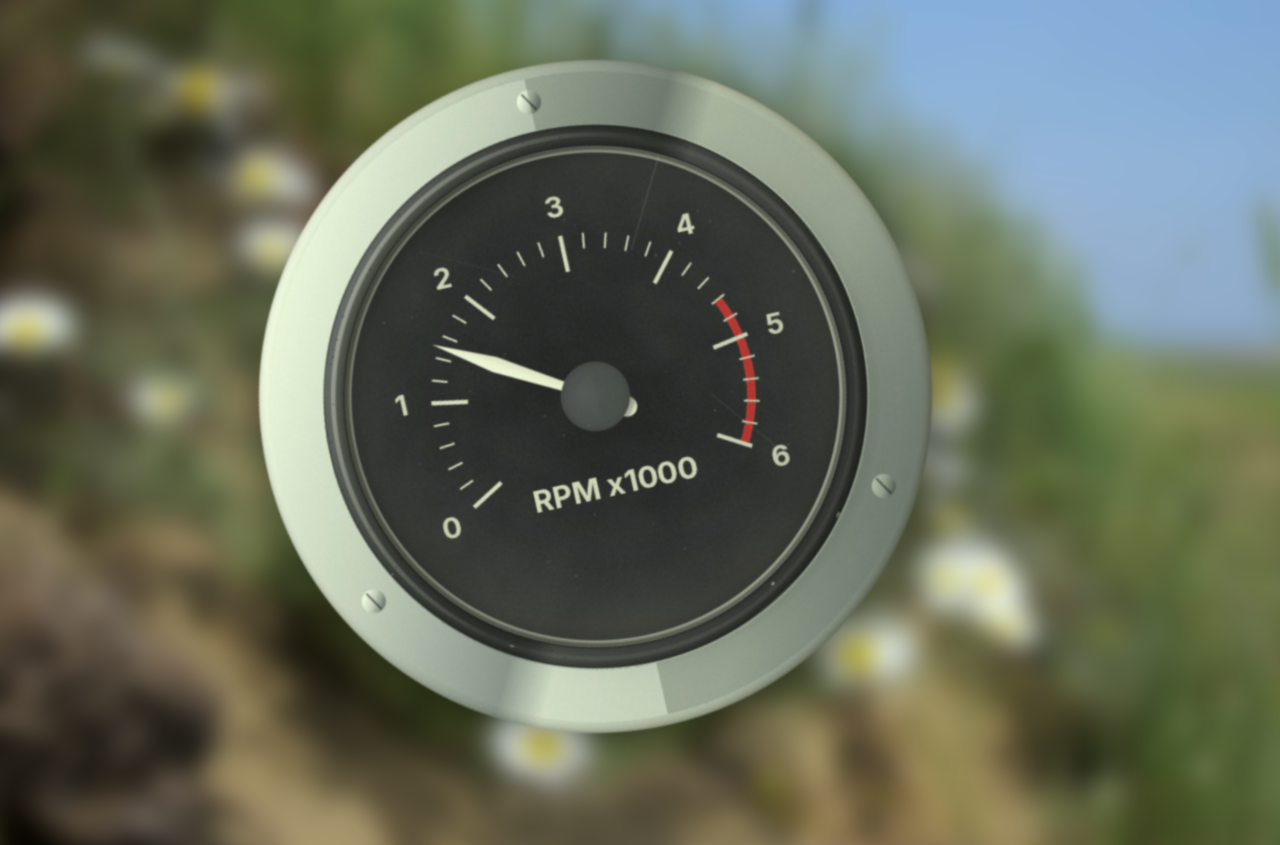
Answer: {"value": 1500, "unit": "rpm"}
